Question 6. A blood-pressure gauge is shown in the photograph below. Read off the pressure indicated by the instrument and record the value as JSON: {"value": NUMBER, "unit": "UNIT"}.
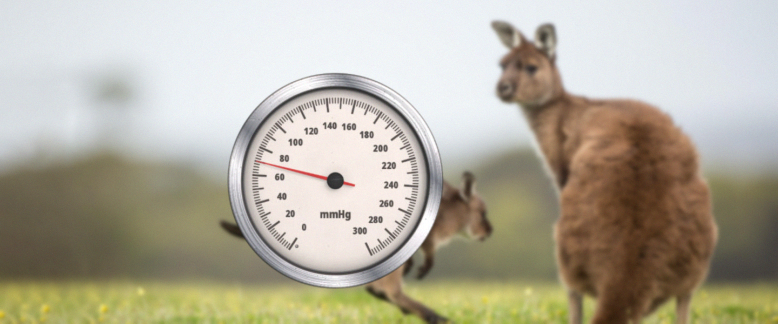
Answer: {"value": 70, "unit": "mmHg"}
